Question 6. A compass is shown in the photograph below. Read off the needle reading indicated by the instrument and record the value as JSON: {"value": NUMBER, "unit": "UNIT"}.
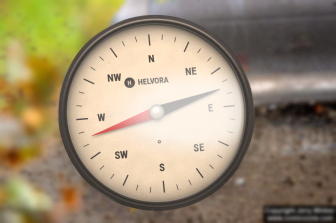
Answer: {"value": 255, "unit": "°"}
